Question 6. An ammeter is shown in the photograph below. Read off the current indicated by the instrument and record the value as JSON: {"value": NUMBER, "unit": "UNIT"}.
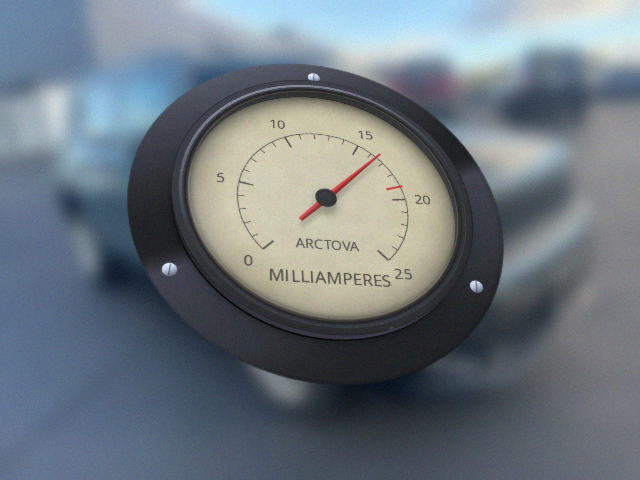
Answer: {"value": 16.5, "unit": "mA"}
